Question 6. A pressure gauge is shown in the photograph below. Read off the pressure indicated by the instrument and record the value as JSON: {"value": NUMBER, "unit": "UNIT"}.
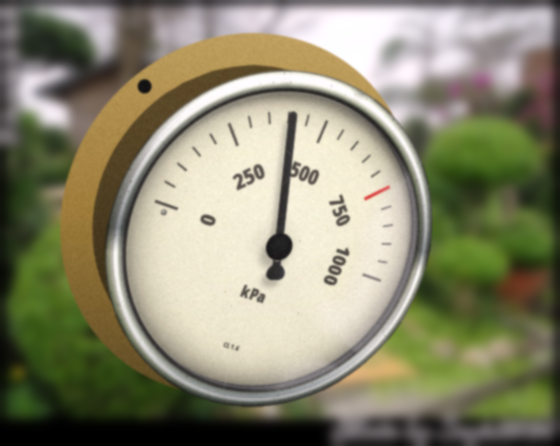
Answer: {"value": 400, "unit": "kPa"}
